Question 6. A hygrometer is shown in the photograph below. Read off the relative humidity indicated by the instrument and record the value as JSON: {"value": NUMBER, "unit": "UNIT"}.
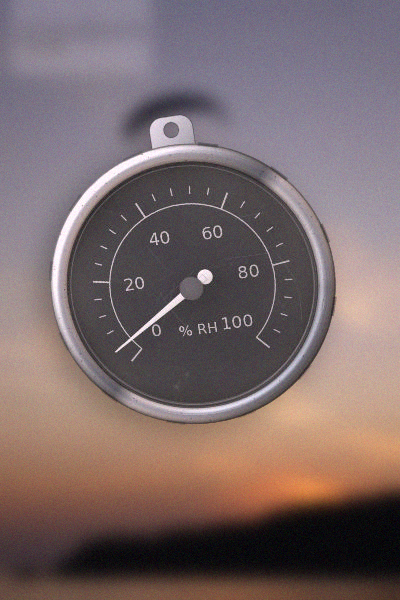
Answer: {"value": 4, "unit": "%"}
